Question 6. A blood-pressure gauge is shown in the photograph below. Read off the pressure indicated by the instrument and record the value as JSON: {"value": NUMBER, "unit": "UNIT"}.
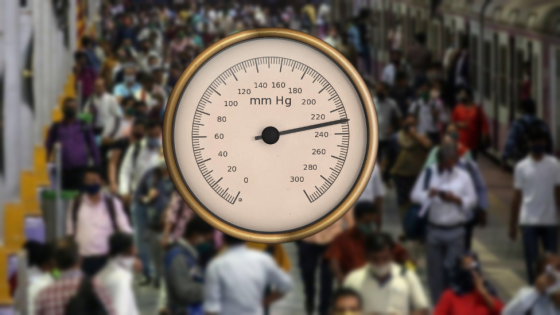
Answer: {"value": 230, "unit": "mmHg"}
